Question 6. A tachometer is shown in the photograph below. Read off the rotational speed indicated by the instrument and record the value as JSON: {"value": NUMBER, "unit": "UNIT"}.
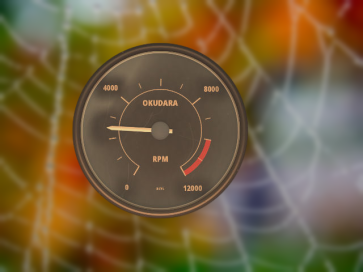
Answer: {"value": 2500, "unit": "rpm"}
